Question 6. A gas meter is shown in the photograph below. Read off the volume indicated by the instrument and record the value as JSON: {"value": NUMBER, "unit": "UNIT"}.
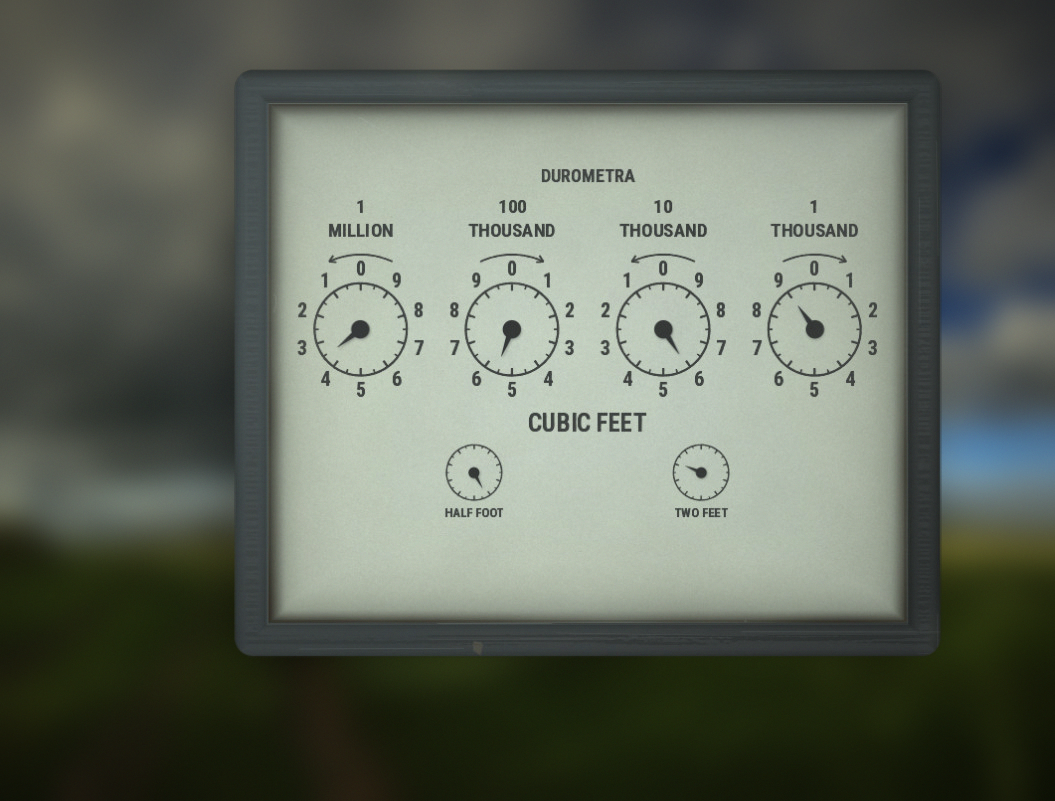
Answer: {"value": 355900, "unit": "ft³"}
